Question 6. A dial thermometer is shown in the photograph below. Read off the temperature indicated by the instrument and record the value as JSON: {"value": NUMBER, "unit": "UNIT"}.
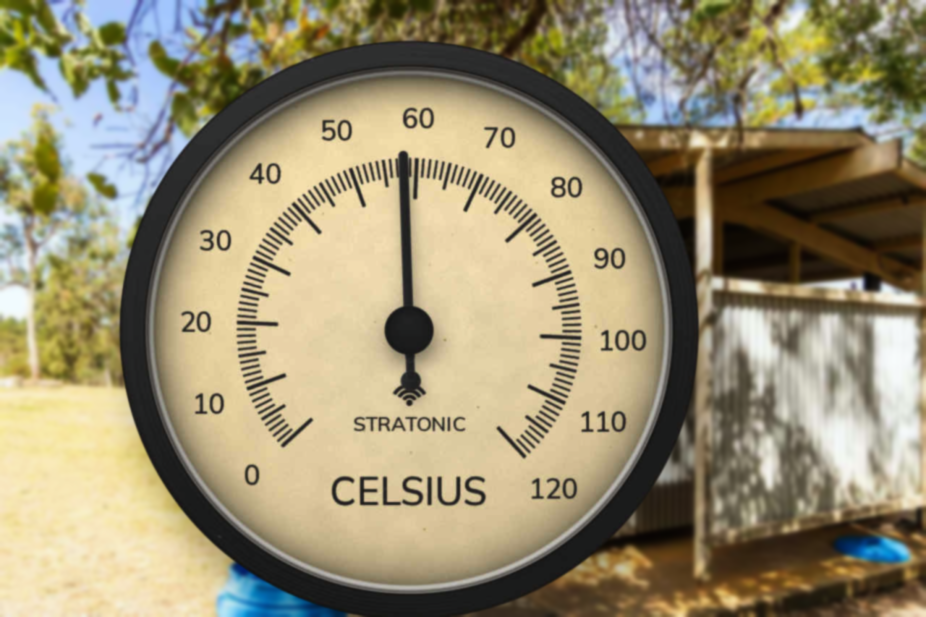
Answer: {"value": 58, "unit": "°C"}
